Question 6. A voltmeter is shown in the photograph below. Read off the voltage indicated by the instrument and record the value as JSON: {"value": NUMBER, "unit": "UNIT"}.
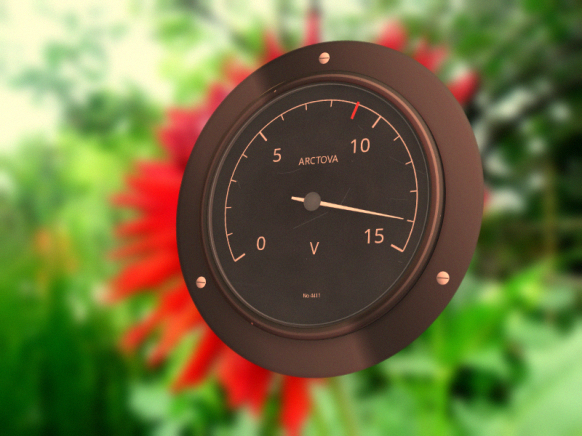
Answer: {"value": 14, "unit": "V"}
